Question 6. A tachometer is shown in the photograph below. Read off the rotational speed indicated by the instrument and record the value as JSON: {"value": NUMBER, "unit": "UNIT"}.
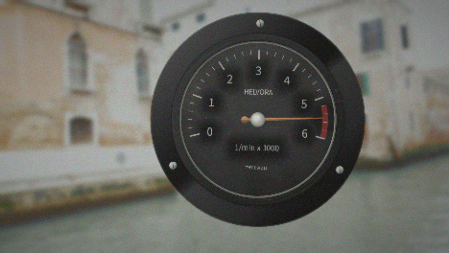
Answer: {"value": 5500, "unit": "rpm"}
